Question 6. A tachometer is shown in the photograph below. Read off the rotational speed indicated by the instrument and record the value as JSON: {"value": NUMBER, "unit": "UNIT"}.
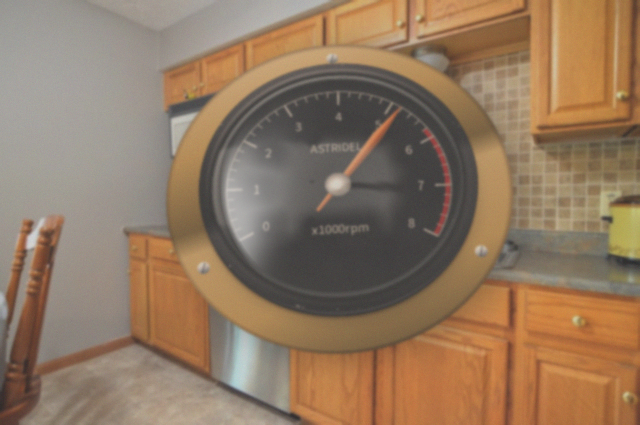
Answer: {"value": 5200, "unit": "rpm"}
